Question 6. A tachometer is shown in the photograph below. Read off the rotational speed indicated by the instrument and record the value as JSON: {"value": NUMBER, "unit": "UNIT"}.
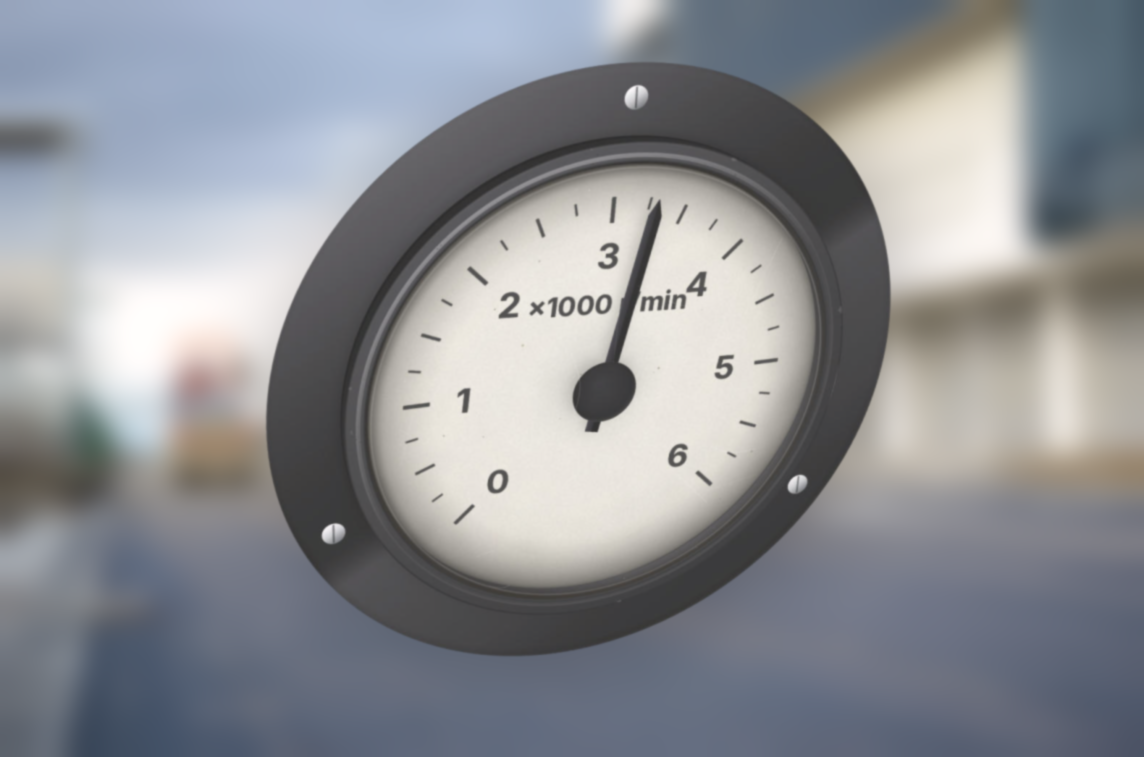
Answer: {"value": 3250, "unit": "rpm"}
